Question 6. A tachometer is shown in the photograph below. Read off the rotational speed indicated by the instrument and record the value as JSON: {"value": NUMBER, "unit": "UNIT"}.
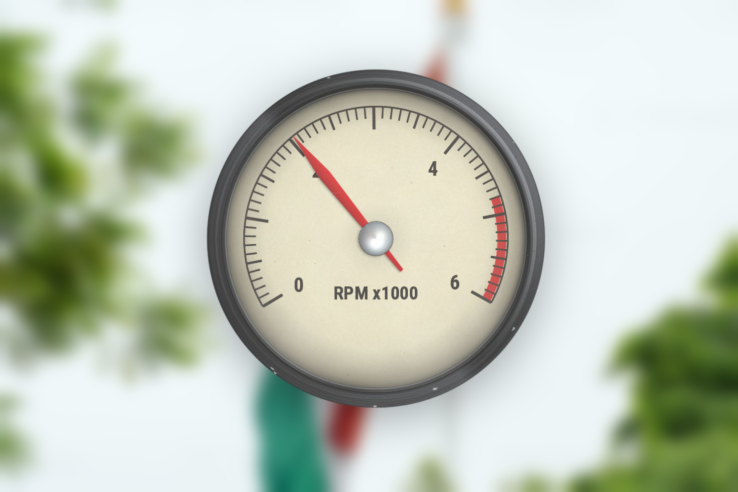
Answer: {"value": 2050, "unit": "rpm"}
